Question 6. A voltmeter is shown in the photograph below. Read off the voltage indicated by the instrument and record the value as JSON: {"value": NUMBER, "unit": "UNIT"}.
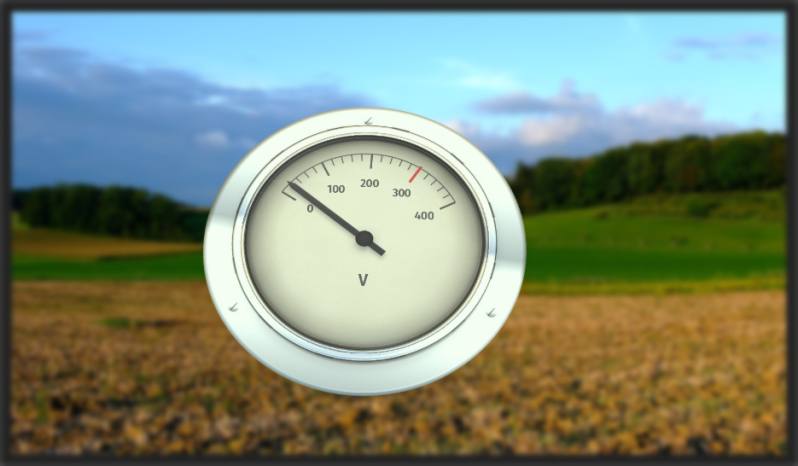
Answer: {"value": 20, "unit": "V"}
